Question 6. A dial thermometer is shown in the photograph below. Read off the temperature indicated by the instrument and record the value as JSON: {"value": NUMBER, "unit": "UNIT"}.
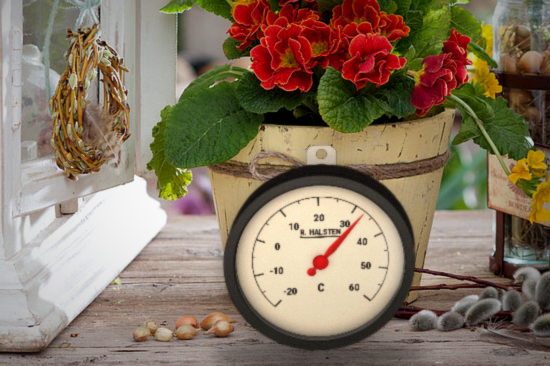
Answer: {"value": 32.5, "unit": "°C"}
